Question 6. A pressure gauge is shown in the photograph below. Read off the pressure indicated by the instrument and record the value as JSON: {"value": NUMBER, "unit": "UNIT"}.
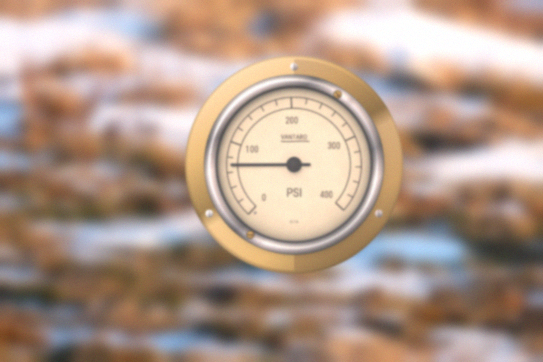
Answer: {"value": 70, "unit": "psi"}
